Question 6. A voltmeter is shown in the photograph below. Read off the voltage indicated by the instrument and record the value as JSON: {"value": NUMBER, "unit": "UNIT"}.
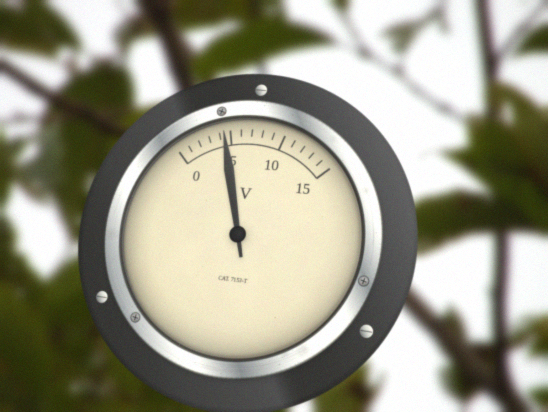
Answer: {"value": 4.5, "unit": "V"}
